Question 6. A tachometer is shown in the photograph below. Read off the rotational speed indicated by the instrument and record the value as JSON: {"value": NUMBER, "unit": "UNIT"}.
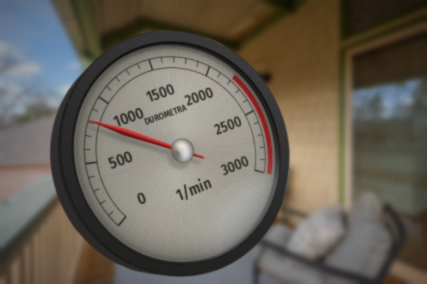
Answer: {"value": 800, "unit": "rpm"}
